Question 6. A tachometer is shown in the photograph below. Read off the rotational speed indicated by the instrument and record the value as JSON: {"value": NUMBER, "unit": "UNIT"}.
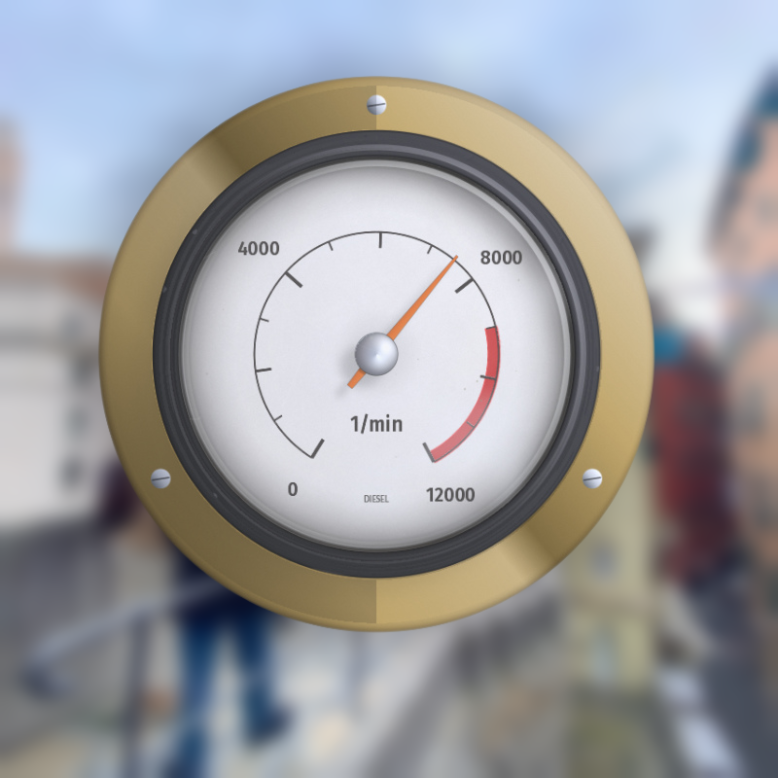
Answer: {"value": 7500, "unit": "rpm"}
